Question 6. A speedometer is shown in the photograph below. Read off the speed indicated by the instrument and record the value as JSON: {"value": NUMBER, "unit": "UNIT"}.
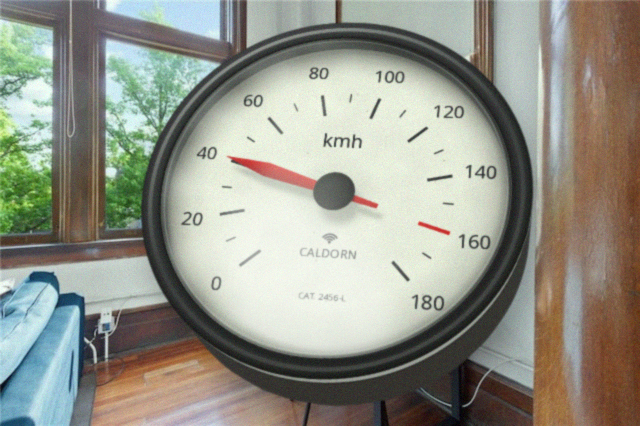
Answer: {"value": 40, "unit": "km/h"}
